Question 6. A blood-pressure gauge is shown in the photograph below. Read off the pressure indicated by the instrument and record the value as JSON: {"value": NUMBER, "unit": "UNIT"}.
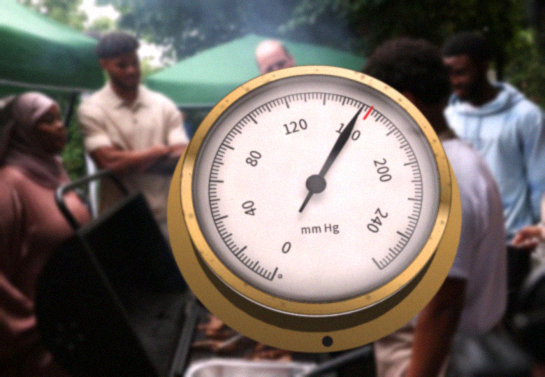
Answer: {"value": 160, "unit": "mmHg"}
